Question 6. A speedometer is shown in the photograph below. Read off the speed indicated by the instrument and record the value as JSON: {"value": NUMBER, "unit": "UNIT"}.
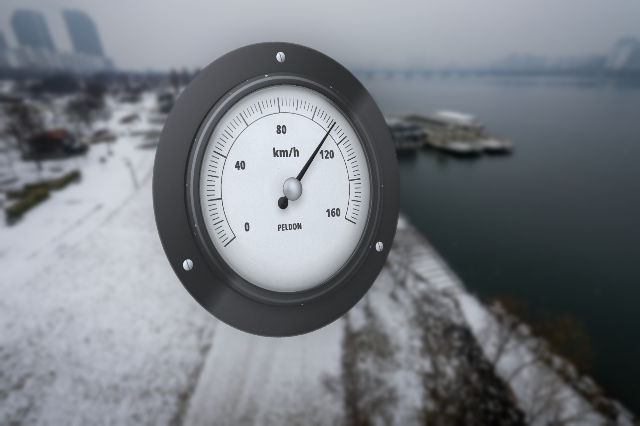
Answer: {"value": 110, "unit": "km/h"}
